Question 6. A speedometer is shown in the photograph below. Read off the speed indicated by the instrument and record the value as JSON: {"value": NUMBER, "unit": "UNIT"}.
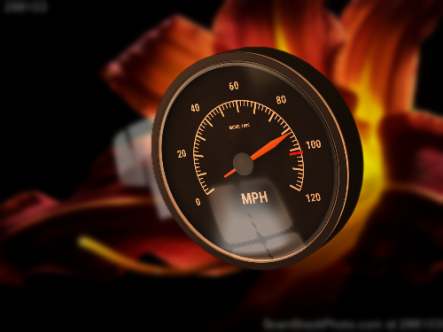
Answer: {"value": 92, "unit": "mph"}
